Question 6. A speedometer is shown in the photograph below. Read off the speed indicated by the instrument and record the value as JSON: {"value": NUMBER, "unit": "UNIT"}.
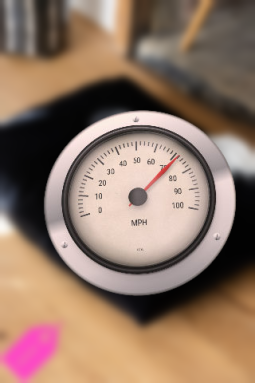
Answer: {"value": 72, "unit": "mph"}
